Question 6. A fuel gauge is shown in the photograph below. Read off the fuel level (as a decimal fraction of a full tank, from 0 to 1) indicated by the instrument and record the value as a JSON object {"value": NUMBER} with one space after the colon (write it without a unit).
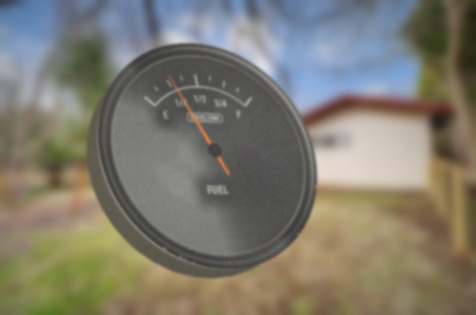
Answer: {"value": 0.25}
